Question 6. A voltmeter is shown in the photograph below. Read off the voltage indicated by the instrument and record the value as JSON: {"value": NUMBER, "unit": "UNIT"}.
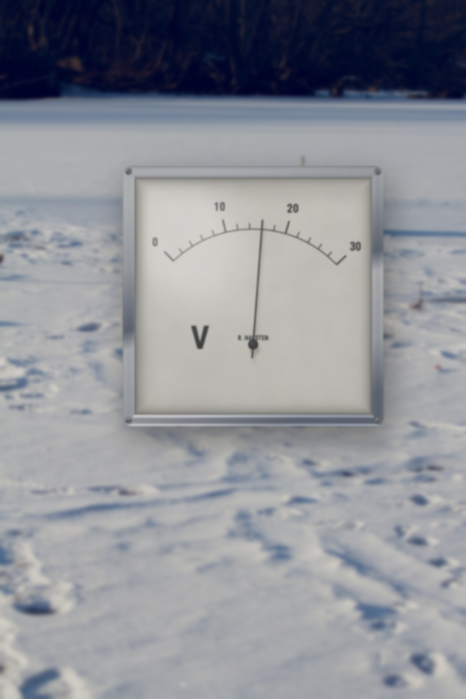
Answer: {"value": 16, "unit": "V"}
